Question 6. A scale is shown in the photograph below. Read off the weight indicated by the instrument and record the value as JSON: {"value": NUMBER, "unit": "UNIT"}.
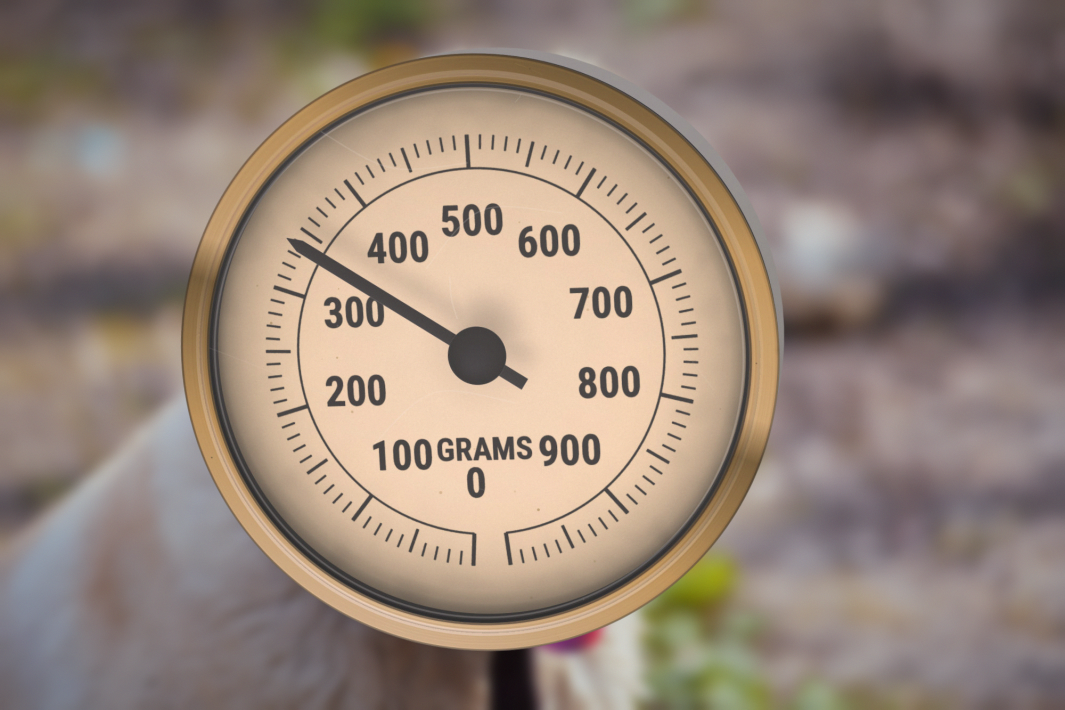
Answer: {"value": 340, "unit": "g"}
